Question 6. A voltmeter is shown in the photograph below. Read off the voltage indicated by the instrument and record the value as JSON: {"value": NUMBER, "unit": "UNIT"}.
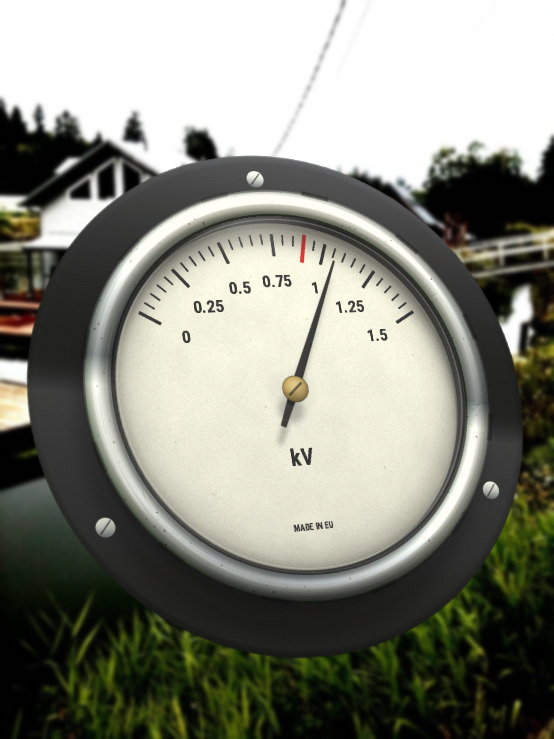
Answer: {"value": 1.05, "unit": "kV"}
